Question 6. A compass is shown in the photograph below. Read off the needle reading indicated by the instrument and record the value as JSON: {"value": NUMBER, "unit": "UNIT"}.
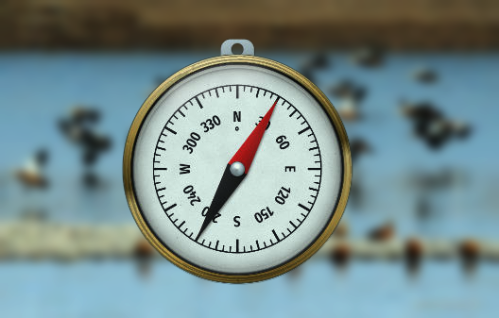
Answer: {"value": 30, "unit": "°"}
